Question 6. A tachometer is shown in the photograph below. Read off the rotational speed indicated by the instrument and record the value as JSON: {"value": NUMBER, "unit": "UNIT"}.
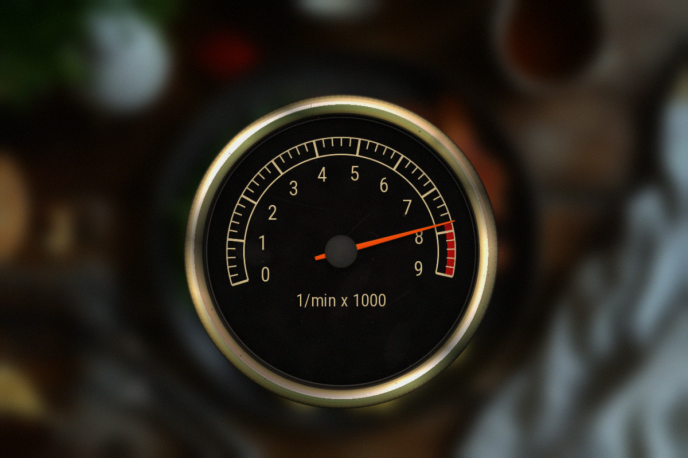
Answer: {"value": 7800, "unit": "rpm"}
